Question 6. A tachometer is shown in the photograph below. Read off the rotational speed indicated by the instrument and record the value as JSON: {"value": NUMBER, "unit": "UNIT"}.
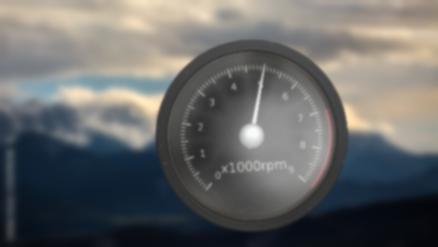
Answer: {"value": 5000, "unit": "rpm"}
